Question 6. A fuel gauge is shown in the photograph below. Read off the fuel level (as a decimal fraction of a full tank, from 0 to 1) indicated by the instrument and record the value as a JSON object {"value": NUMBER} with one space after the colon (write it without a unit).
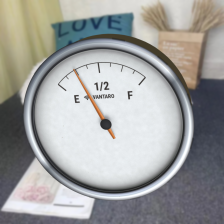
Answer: {"value": 0.25}
